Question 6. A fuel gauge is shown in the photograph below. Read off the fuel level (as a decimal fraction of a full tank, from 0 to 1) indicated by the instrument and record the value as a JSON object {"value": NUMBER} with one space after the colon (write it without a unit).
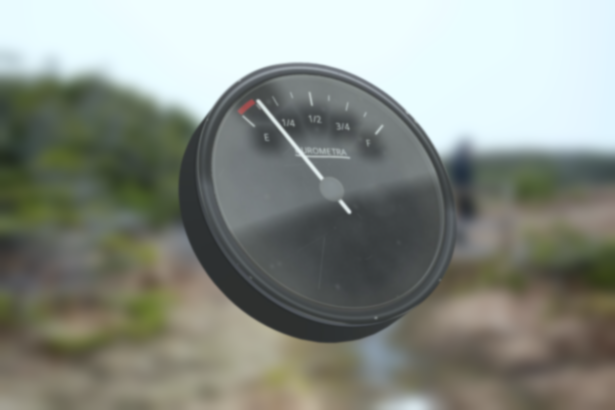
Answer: {"value": 0.125}
